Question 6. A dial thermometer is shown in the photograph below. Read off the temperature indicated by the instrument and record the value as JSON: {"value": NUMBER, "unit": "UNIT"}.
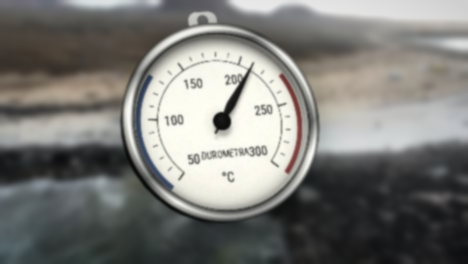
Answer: {"value": 210, "unit": "°C"}
